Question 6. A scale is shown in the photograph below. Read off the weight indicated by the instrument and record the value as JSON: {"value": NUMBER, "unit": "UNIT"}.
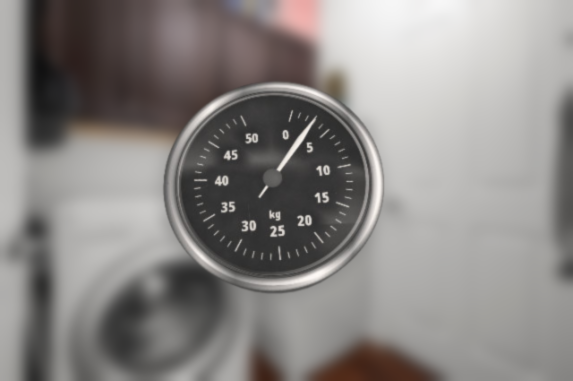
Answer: {"value": 3, "unit": "kg"}
